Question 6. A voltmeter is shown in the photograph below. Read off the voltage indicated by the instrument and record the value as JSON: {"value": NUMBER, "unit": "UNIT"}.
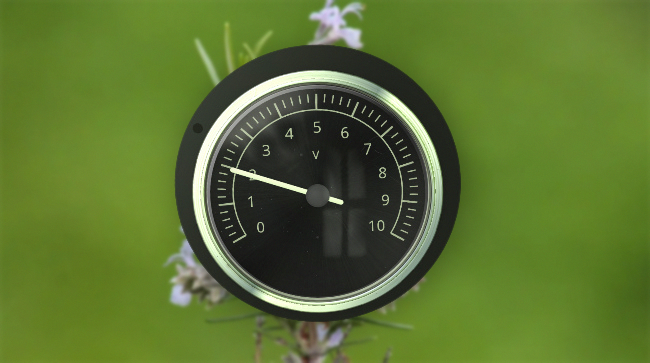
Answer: {"value": 2, "unit": "V"}
